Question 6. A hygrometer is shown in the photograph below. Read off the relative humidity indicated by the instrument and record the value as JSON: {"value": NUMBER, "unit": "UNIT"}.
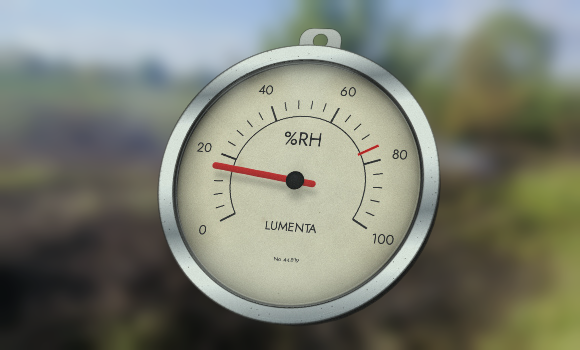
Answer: {"value": 16, "unit": "%"}
